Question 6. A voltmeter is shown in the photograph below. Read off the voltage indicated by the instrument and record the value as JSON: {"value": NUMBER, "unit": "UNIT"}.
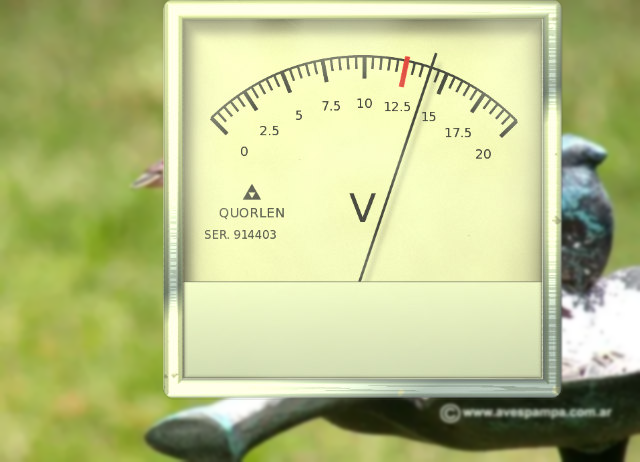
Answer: {"value": 14, "unit": "V"}
